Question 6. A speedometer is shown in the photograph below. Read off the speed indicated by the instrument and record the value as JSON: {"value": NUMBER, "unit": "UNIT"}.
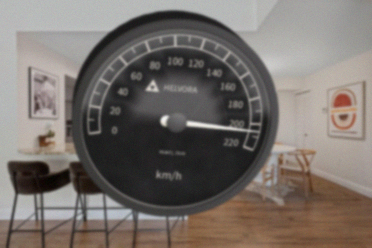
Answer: {"value": 205, "unit": "km/h"}
